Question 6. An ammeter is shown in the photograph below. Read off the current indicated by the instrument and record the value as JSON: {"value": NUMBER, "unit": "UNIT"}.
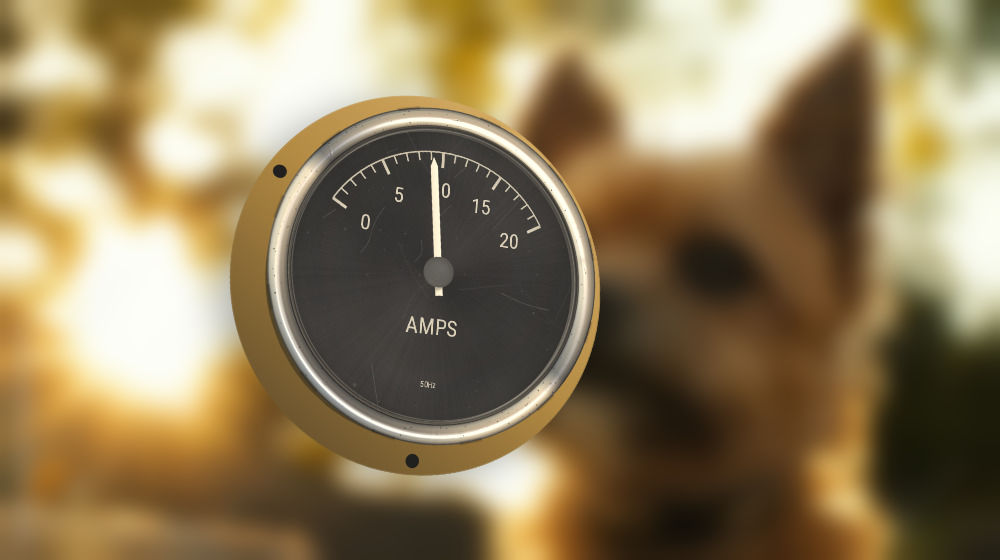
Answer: {"value": 9, "unit": "A"}
